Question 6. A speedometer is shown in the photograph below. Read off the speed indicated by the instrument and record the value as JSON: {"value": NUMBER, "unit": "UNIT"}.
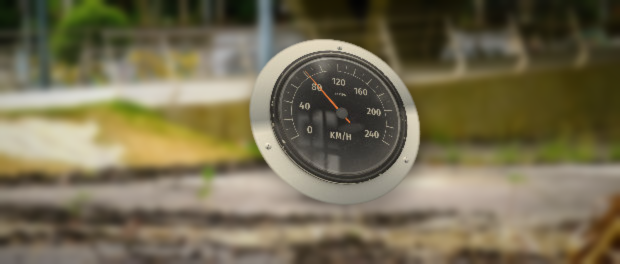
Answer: {"value": 80, "unit": "km/h"}
